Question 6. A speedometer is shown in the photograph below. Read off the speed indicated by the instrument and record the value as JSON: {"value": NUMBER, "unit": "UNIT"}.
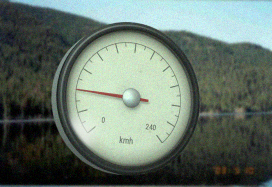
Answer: {"value": 40, "unit": "km/h"}
